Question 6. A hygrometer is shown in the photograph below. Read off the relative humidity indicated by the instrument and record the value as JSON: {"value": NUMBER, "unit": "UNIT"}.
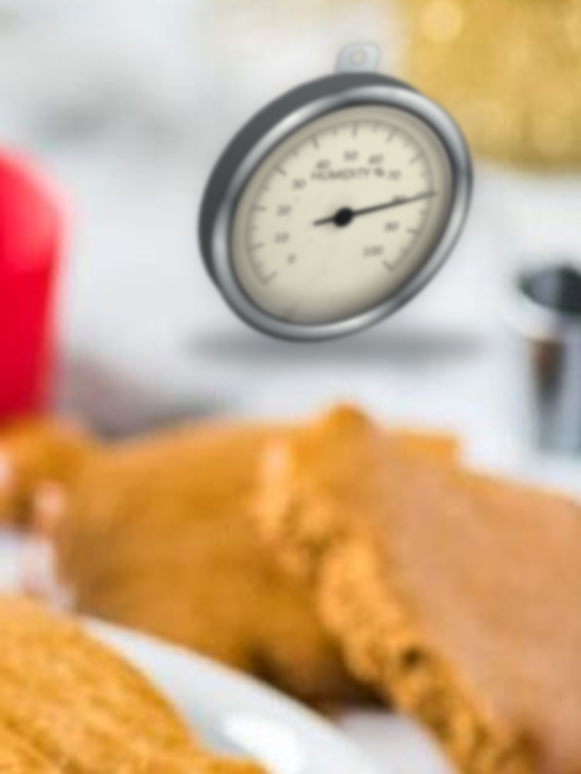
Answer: {"value": 80, "unit": "%"}
